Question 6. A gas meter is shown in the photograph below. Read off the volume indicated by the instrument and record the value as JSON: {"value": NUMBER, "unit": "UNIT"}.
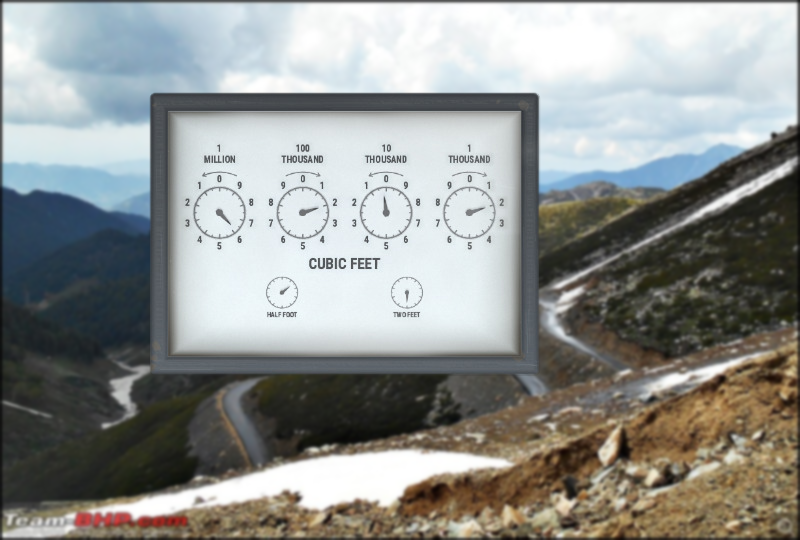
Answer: {"value": 620200, "unit": "ft³"}
